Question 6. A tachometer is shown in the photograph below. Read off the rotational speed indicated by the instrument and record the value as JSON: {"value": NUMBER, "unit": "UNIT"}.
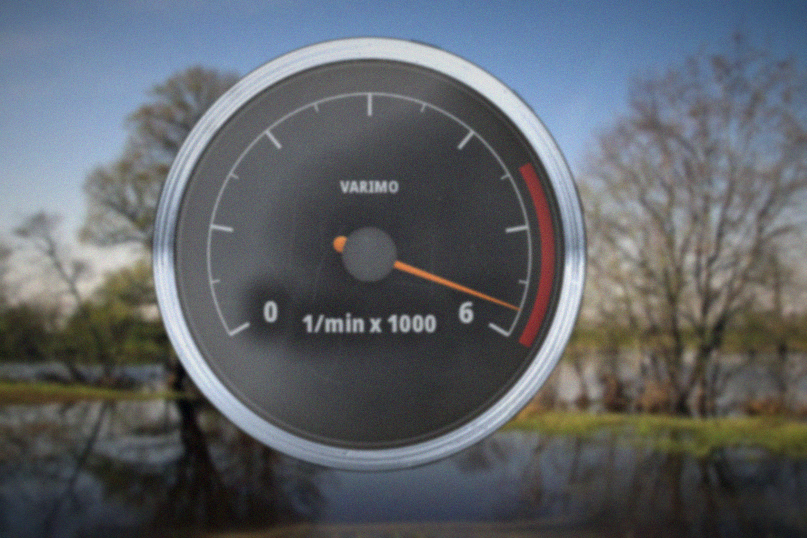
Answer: {"value": 5750, "unit": "rpm"}
